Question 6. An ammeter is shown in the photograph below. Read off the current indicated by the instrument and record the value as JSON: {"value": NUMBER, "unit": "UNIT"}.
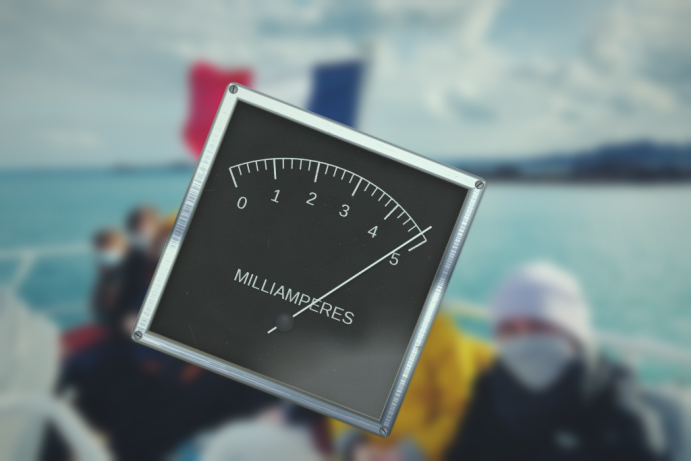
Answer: {"value": 4.8, "unit": "mA"}
